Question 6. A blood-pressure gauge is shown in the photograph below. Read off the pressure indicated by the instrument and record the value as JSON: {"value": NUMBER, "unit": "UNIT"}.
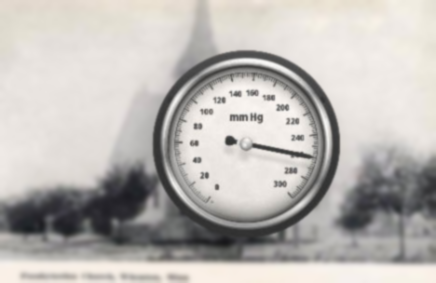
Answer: {"value": 260, "unit": "mmHg"}
